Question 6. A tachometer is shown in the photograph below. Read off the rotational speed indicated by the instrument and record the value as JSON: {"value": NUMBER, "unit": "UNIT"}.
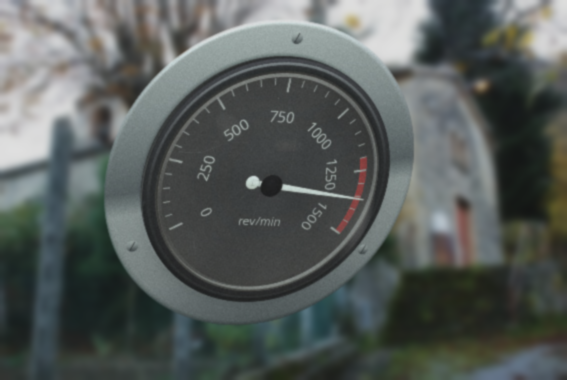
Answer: {"value": 1350, "unit": "rpm"}
